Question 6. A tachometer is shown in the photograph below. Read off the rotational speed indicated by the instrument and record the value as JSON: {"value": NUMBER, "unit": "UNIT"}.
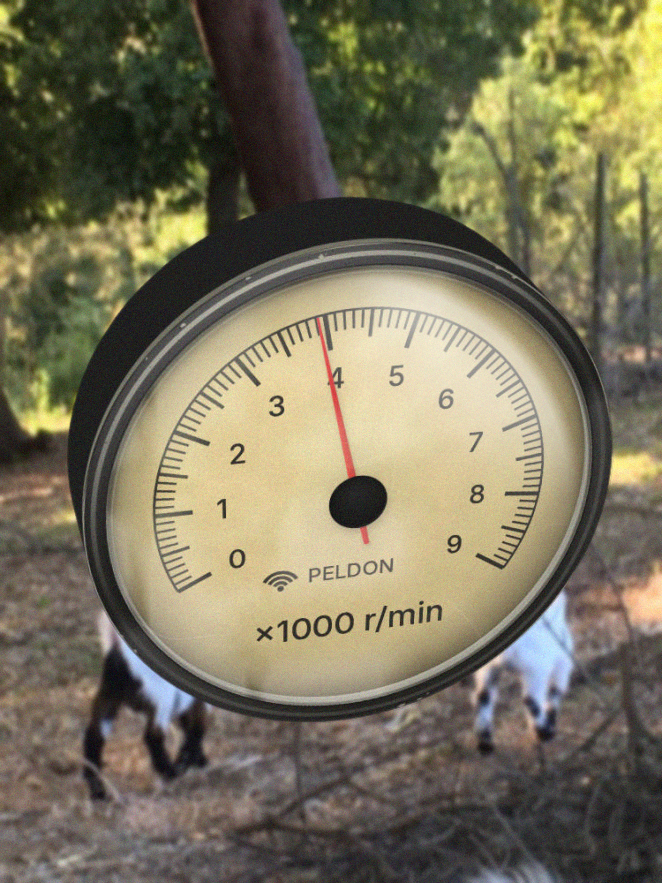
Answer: {"value": 3900, "unit": "rpm"}
